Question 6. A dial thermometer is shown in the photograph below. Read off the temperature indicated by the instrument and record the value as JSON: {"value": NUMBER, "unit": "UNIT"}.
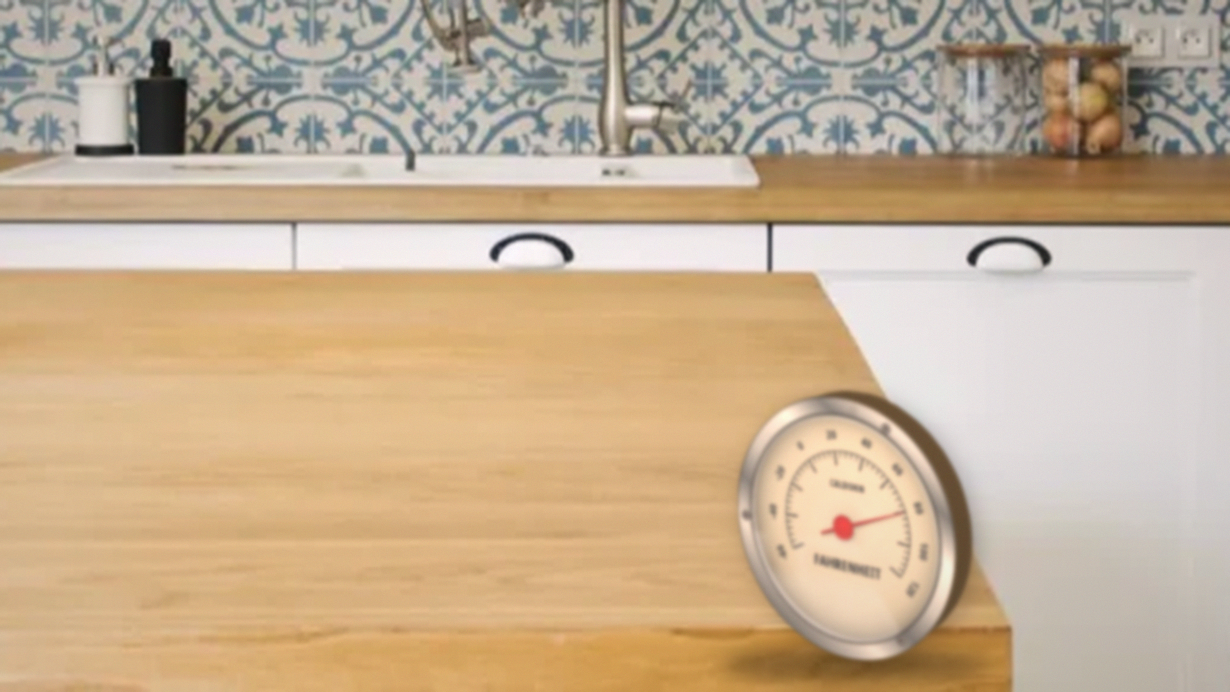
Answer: {"value": 80, "unit": "°F"}
